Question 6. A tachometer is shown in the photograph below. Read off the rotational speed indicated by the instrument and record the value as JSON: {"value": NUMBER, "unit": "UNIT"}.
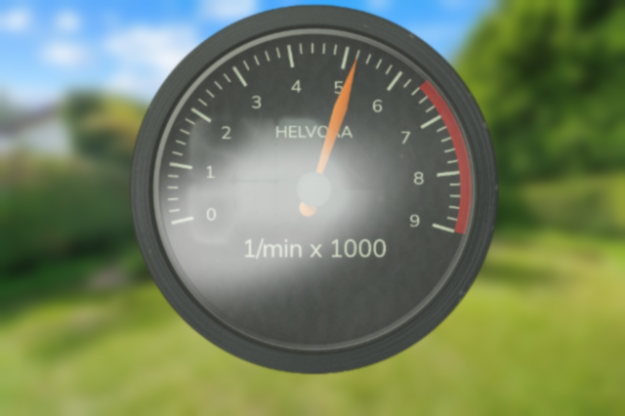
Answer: {"value": 5200, "unit": "rpm"}
